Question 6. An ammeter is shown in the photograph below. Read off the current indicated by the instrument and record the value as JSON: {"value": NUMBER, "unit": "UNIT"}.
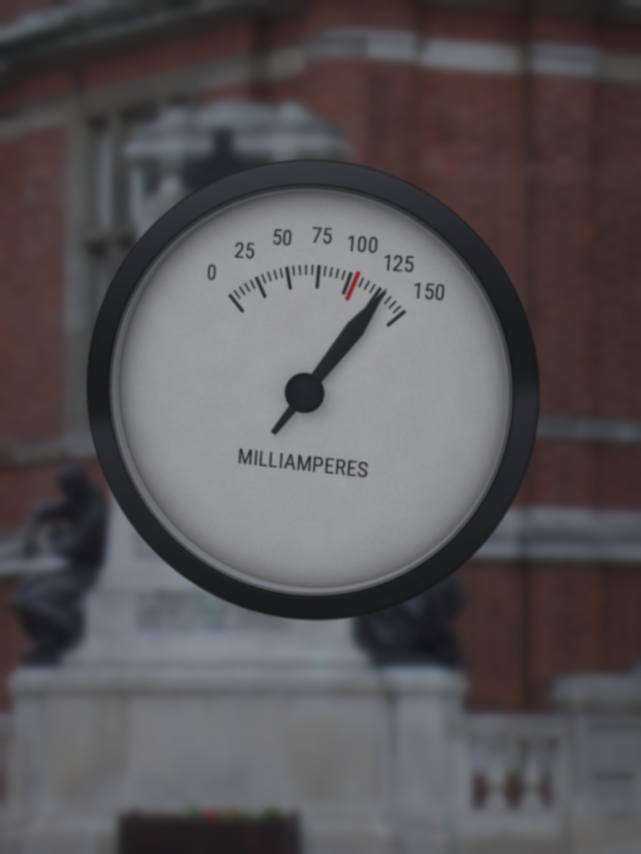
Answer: {"value": 130, "unit": "mA"}
